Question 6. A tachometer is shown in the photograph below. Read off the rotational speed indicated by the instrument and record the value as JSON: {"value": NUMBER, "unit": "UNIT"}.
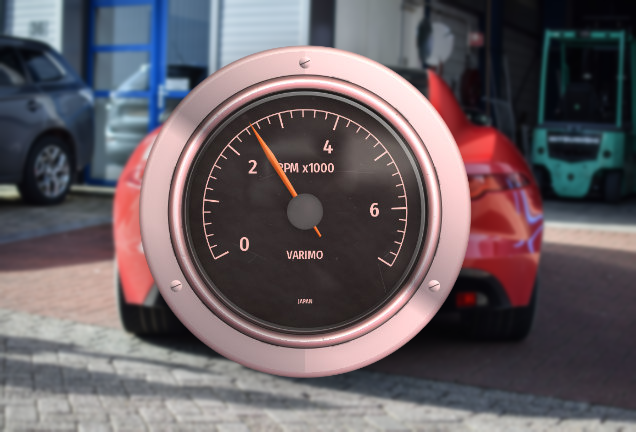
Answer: {"value": 2500, "unit": "rpm"}
